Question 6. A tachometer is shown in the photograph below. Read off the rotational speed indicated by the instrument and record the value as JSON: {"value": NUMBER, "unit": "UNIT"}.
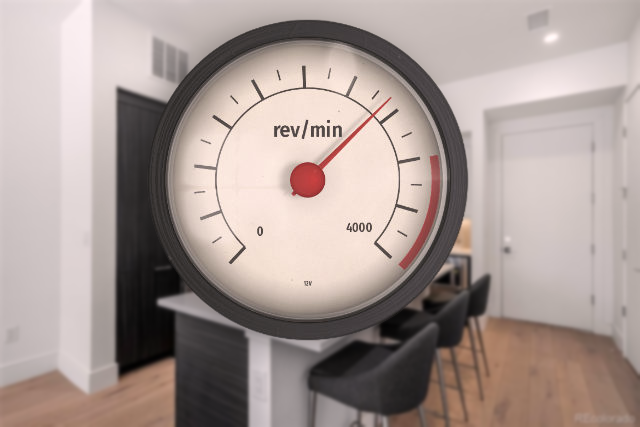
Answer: {"value": 2700, "unit": "rpm"}
